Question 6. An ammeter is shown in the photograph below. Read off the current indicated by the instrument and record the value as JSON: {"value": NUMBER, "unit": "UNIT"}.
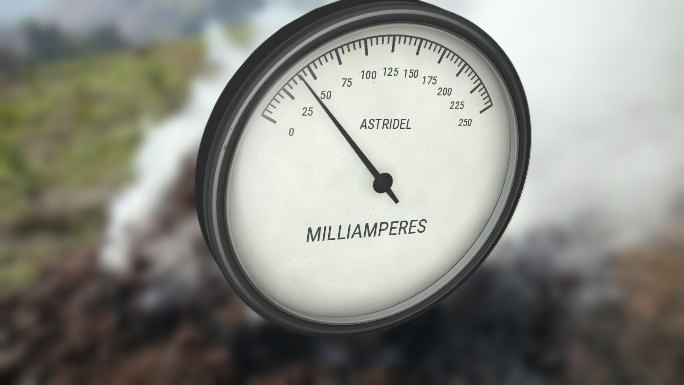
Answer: {"value": 40, "unit": "mA"}
